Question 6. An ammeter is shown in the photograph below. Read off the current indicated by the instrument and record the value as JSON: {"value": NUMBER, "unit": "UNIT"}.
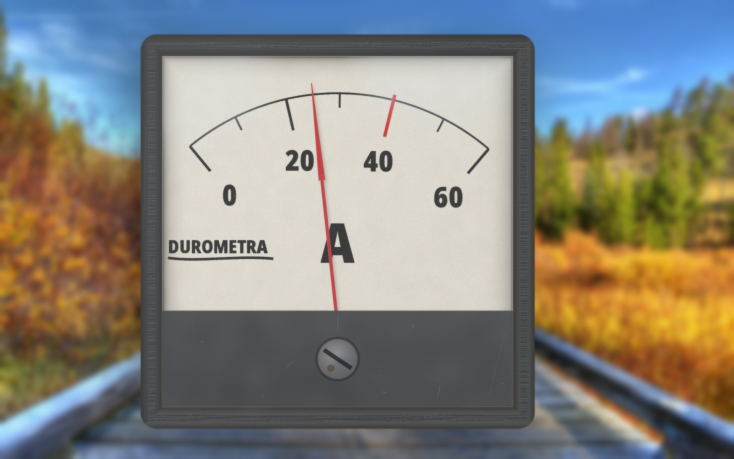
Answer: {"value": 25, "unit": "A"}
